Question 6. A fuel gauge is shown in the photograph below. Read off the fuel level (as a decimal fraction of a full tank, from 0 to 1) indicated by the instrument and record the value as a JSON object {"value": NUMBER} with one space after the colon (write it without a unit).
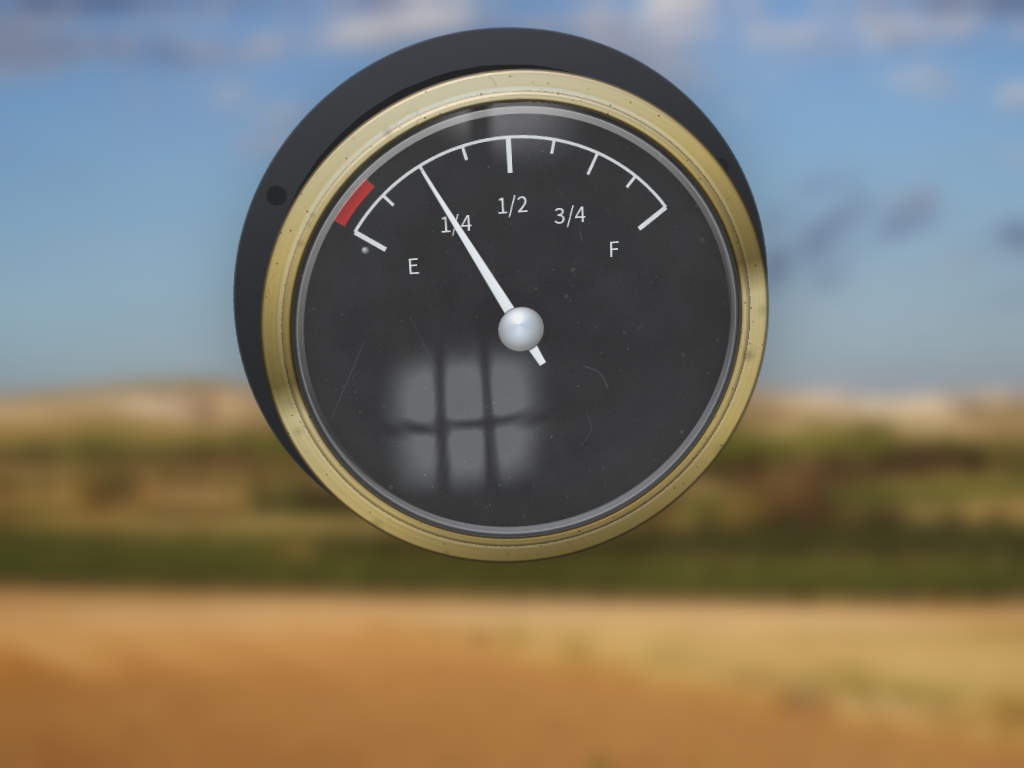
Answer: {"value": 0.25}
